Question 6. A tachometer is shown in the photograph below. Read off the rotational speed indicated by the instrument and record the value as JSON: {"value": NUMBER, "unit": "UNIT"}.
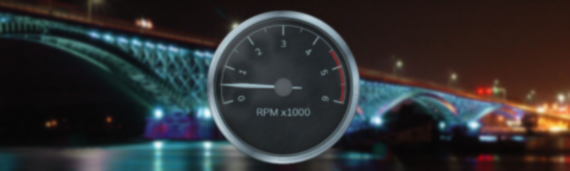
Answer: {"value": 500, "unit": "rpm"}
